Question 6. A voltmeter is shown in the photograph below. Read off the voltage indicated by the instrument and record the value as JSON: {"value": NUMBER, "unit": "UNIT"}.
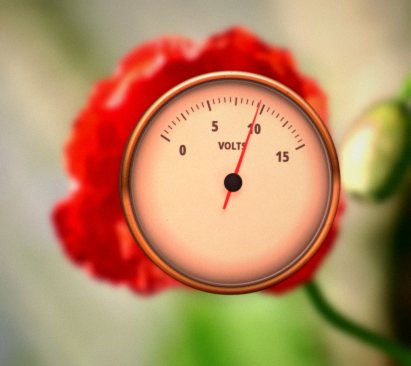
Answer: {"value": 9.5, "unit": "V"}
